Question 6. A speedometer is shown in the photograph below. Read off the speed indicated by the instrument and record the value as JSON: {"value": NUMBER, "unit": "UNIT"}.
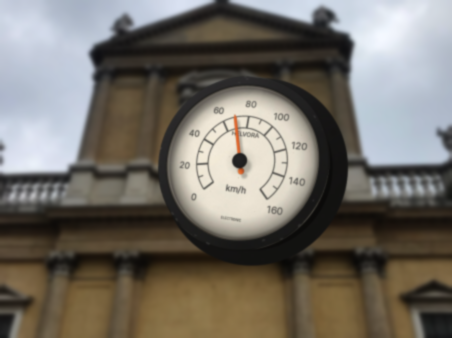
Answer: {"value": 70, "unit": "km/h"}
